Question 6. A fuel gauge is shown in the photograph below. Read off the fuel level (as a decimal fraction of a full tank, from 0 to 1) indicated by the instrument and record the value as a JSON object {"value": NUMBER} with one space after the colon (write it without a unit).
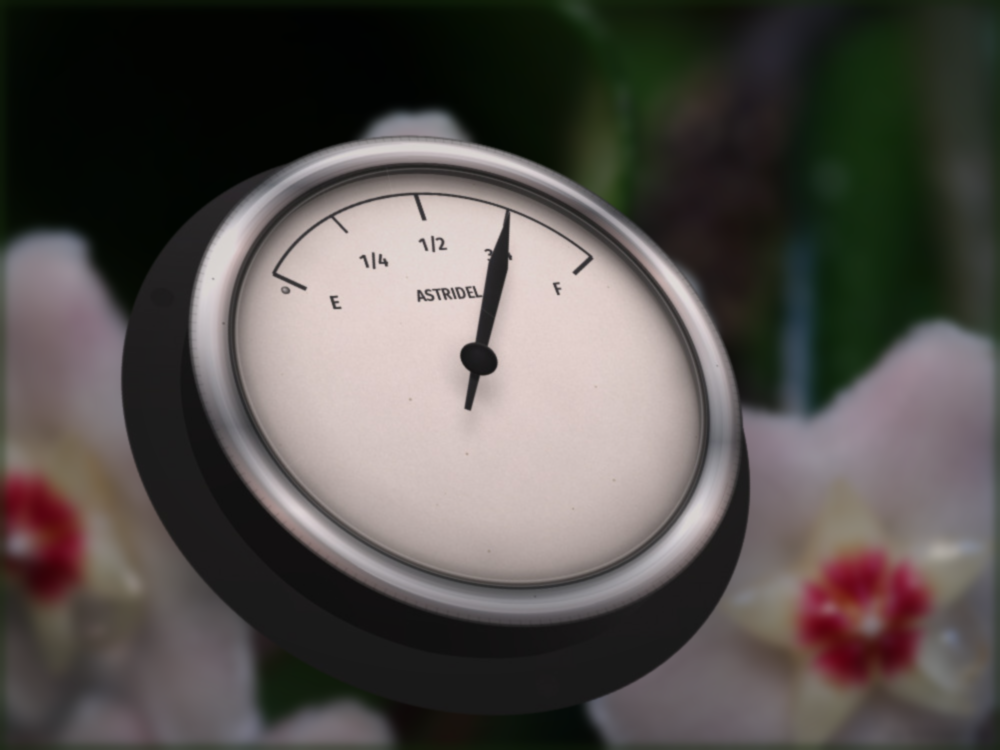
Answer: {"value": 0.75}
